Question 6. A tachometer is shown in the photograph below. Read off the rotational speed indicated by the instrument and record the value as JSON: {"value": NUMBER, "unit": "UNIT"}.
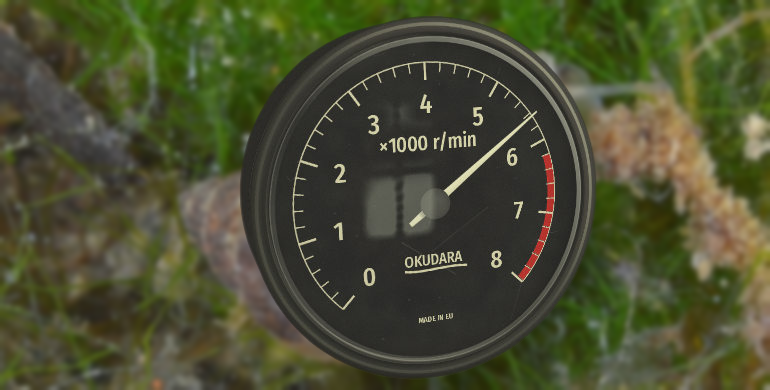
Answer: {"value": 5600, "unit": "rpm"}
